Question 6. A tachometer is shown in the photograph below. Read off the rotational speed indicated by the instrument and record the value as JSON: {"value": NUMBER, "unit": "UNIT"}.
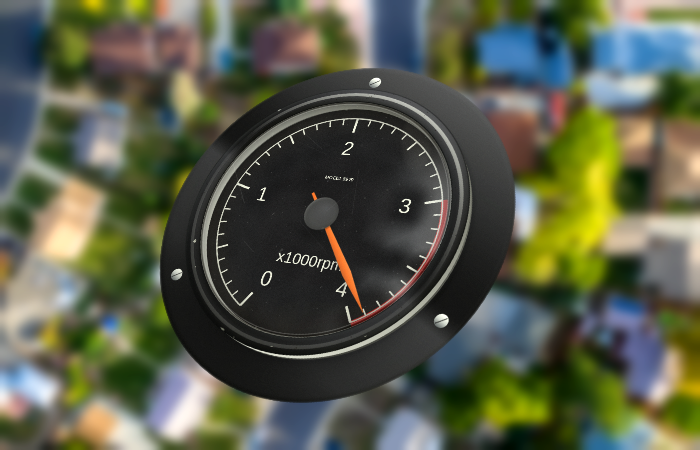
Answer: {"value": 3900, "unit": "rpm"}
